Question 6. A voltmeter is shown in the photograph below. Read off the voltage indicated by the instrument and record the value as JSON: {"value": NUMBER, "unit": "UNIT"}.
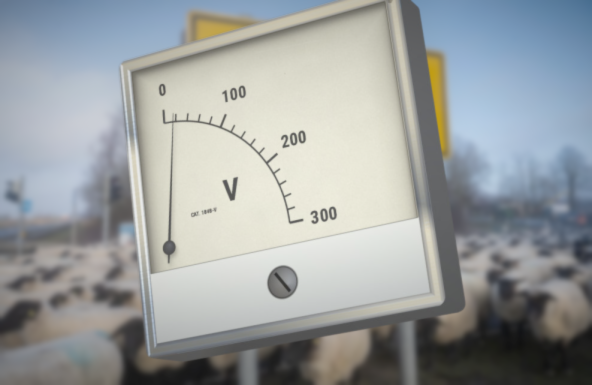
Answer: {"value": 20, "unit": "V"}
